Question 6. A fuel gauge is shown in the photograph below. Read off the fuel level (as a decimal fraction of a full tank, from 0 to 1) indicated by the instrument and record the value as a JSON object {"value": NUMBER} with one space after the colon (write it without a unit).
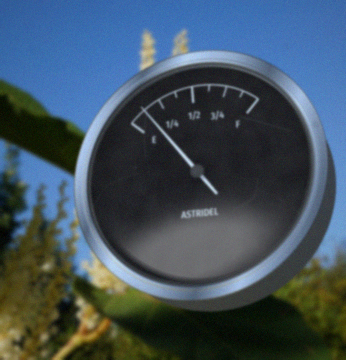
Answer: {"value": 0.125}
